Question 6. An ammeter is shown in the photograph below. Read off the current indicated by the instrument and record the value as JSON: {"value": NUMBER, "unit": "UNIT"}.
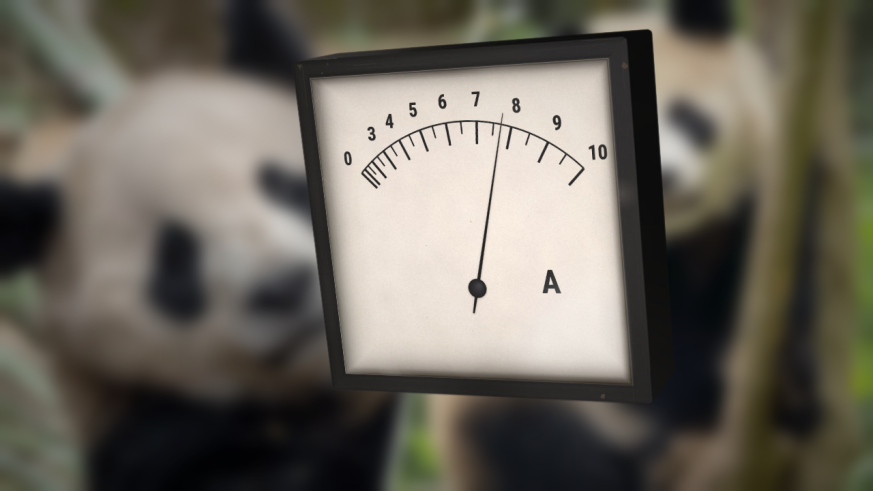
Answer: {"value": 7.75, "unit": "A"}
